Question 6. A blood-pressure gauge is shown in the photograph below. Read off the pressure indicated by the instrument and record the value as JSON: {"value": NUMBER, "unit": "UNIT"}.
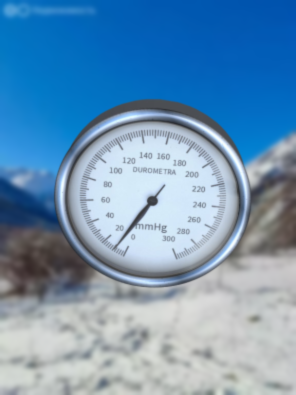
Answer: {"value": 10, "unit": "mmHg"}
